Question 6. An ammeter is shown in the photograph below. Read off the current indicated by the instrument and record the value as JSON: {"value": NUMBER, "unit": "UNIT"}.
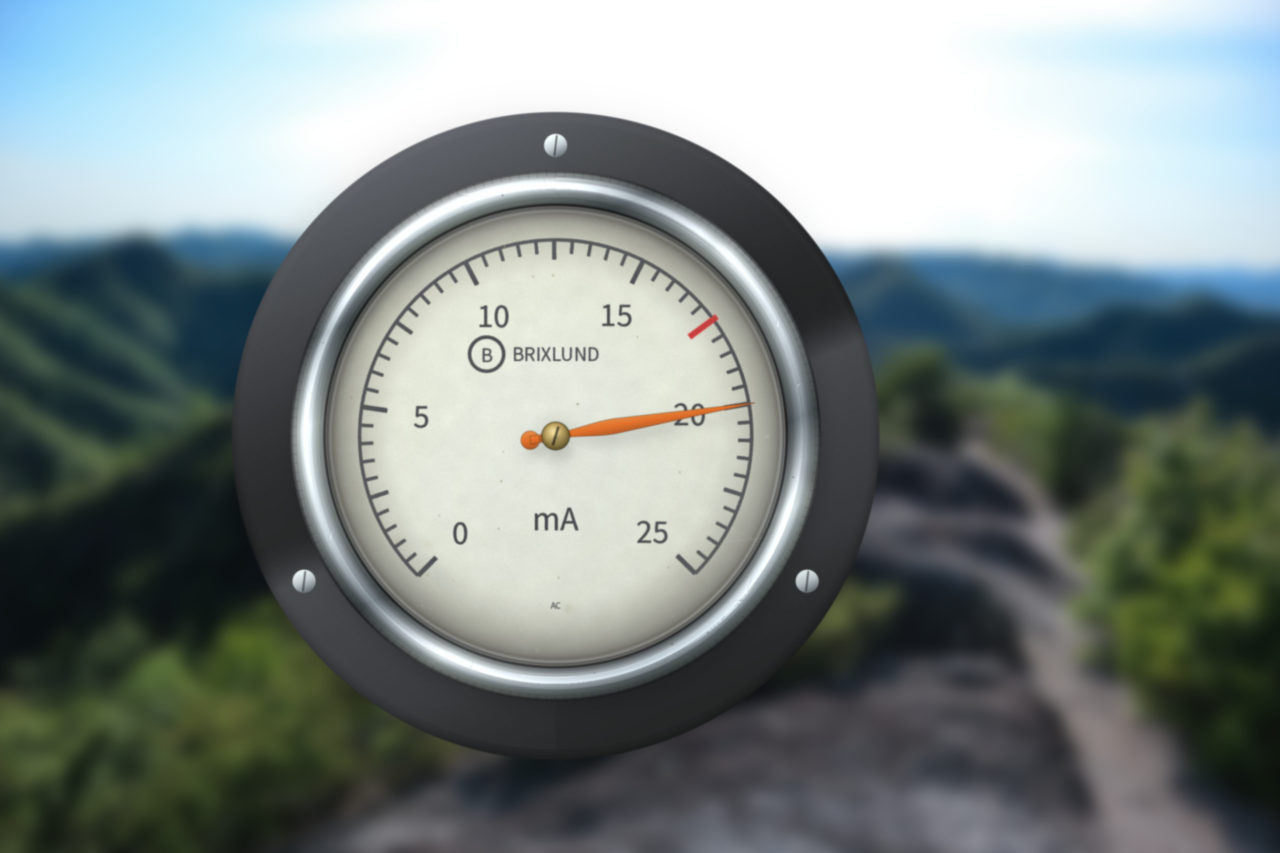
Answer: {"value": 20, "unit": "mA"}
